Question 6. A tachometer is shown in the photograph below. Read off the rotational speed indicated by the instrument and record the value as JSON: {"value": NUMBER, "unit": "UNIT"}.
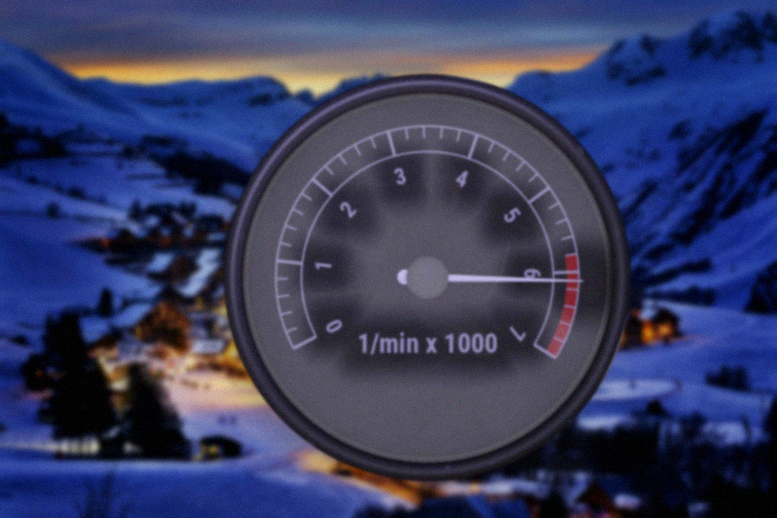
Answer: {"value": 6100, "unit": "rpm"}
